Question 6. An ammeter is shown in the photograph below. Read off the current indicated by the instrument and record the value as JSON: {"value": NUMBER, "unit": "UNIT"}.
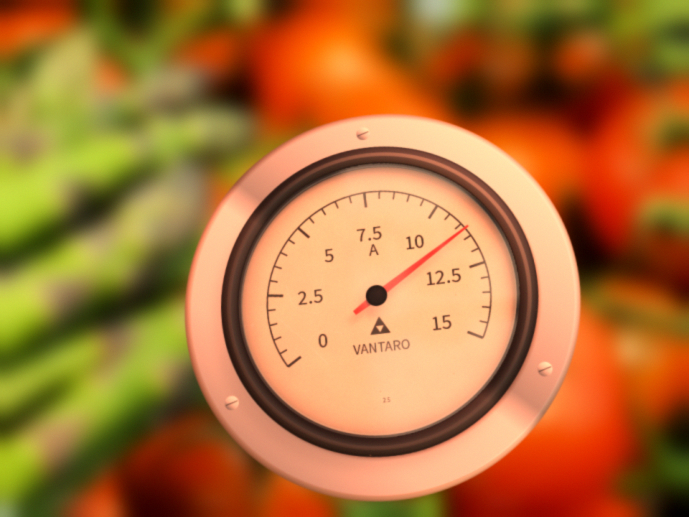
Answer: {"value": 11.25, "unit": "A"}
